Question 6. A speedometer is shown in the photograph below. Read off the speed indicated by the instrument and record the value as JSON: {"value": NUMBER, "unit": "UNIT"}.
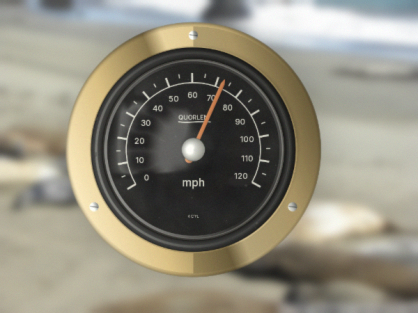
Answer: {"value": 72.5, "unit": "mph"}
